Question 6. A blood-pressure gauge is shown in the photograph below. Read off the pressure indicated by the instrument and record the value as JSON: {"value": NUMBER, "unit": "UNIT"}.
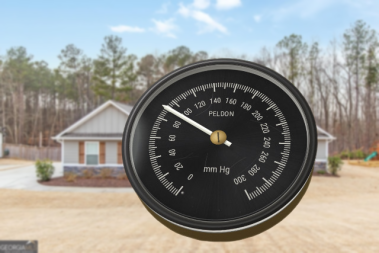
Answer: {"value": 90, "unit": "mmHg"}
